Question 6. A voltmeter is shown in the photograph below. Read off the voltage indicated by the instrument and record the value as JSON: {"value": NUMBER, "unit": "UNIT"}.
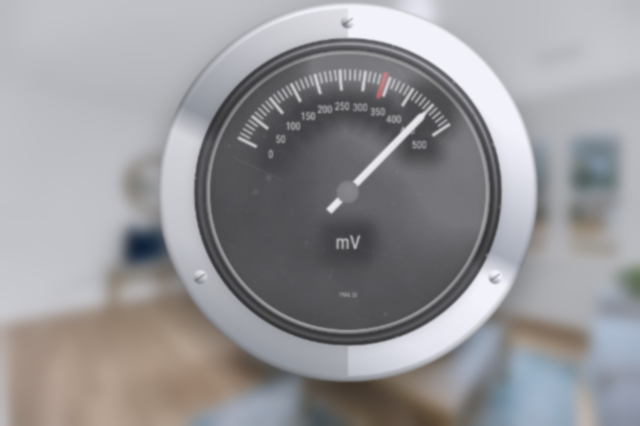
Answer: {"value": 450, "unit": "mV"}
